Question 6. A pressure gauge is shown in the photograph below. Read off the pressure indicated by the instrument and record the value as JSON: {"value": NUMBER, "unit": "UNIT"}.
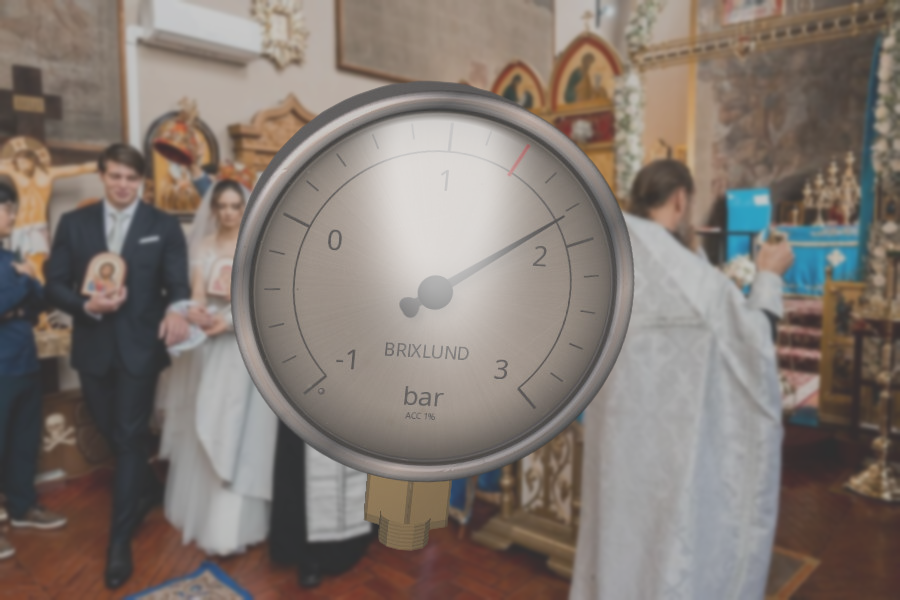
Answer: {"value": 1.8, "unit": "bar"}
